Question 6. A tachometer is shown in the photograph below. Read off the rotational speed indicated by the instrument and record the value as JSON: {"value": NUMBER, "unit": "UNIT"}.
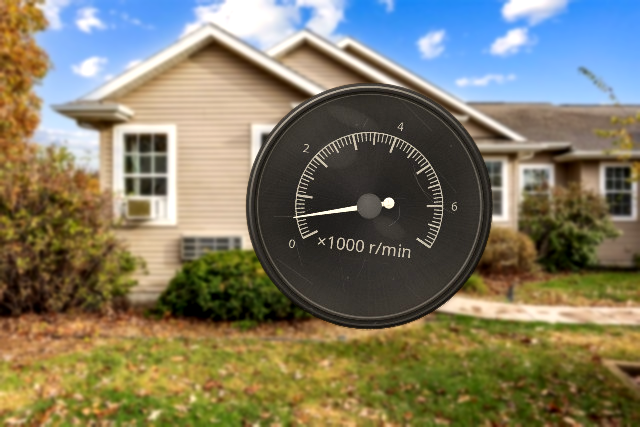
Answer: {"value": 500, "unit": "rpm"}
